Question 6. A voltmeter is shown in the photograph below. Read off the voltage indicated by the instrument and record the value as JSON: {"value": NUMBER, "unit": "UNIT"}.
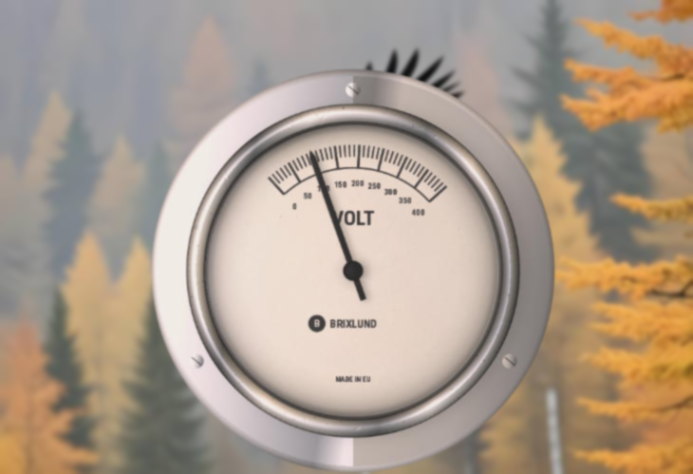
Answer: {"value": 100, "unit": "V"}
